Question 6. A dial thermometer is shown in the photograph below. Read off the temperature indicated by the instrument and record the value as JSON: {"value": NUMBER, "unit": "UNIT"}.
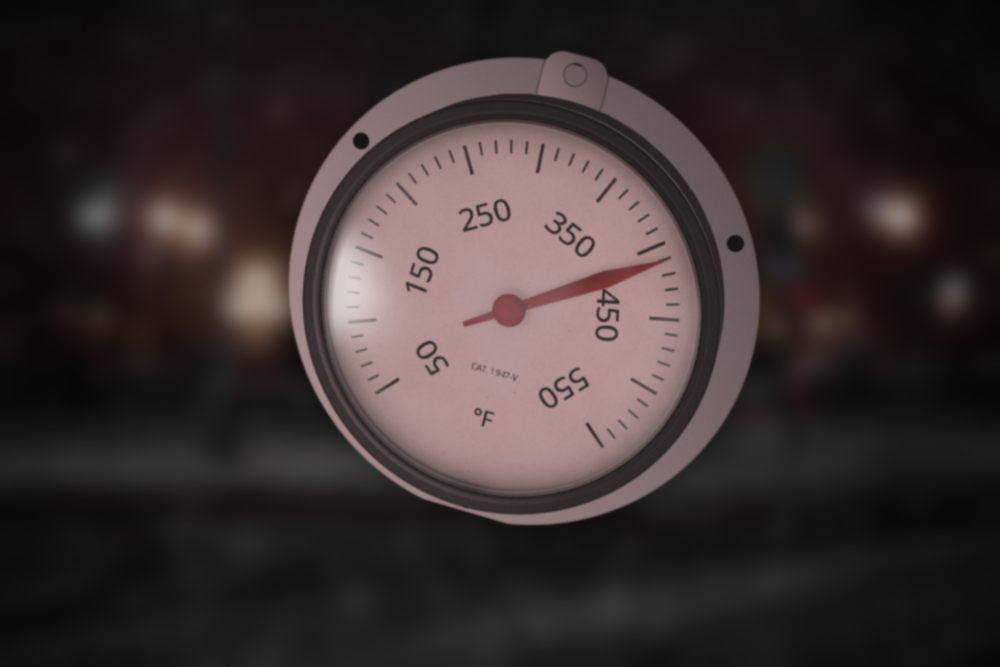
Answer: {"value": 410, "unit": "°F"}
